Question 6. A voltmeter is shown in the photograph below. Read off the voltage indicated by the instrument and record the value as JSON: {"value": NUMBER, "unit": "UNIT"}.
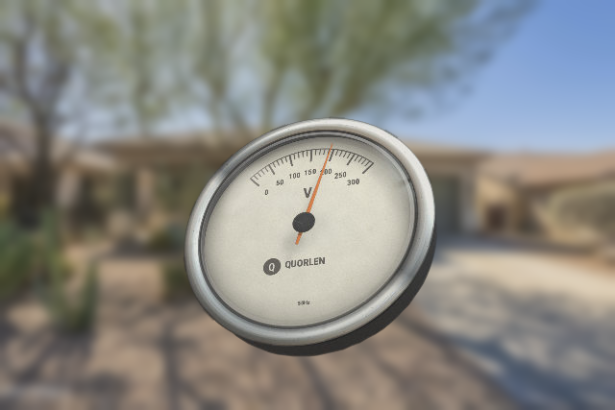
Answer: {"value": 200, "unit": "V"}
